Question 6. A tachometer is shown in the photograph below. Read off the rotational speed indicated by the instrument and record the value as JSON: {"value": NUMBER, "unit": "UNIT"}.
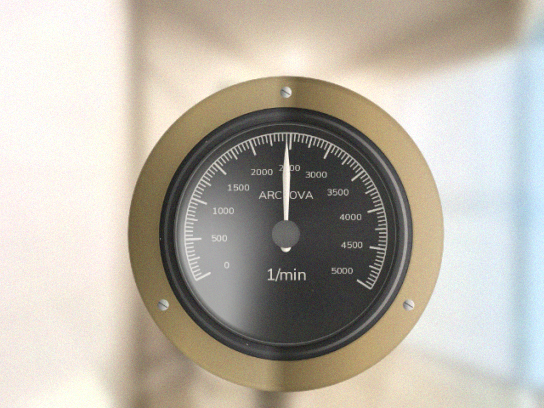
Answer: {"value": 2450, "unit": "rpm"}
